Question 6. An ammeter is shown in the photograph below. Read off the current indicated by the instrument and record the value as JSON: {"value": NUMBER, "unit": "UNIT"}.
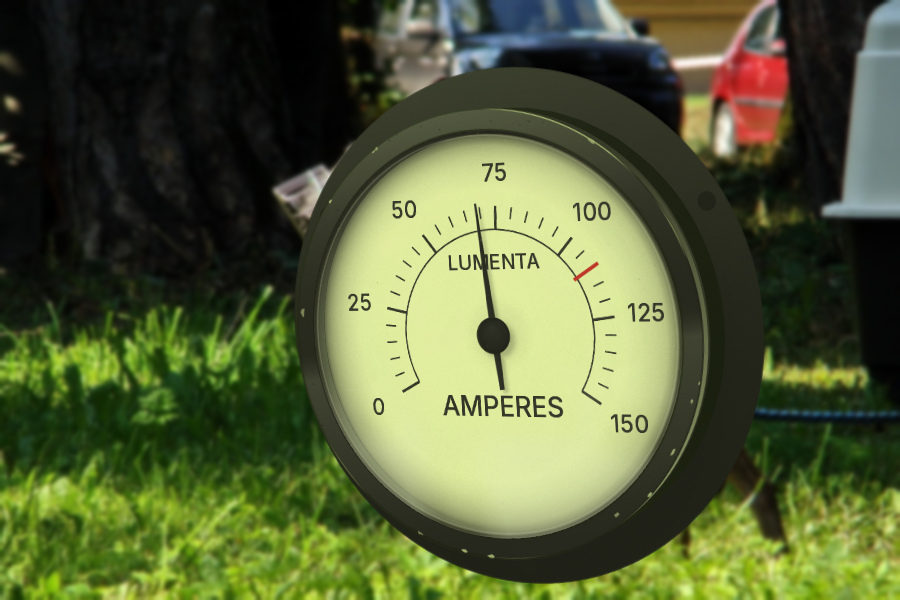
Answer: {"value": 70, "unit": "A"}
